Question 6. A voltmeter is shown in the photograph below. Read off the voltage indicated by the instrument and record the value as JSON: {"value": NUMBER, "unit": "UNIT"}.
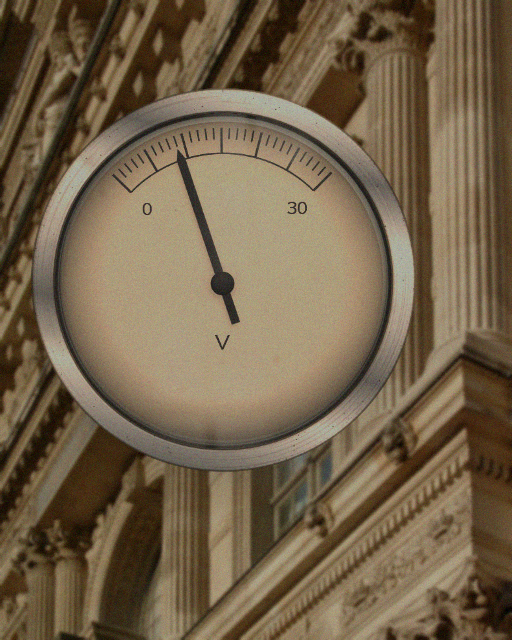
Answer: {"value": 9, "unit": "V"}
